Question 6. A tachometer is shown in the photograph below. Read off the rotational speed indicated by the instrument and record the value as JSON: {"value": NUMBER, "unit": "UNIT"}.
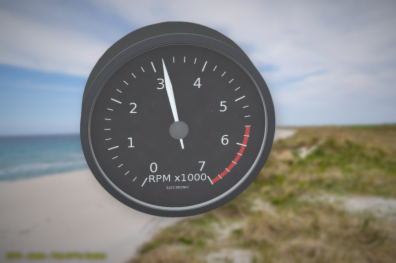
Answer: {"value": 3200, "unit": "rpm"}
